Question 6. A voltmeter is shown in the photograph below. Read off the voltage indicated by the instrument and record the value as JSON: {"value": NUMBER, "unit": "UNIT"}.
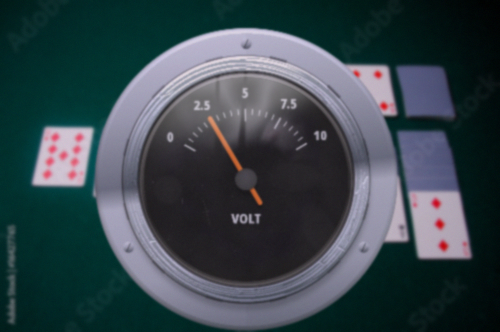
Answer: {"value": 2.5, "unit": "V"}
